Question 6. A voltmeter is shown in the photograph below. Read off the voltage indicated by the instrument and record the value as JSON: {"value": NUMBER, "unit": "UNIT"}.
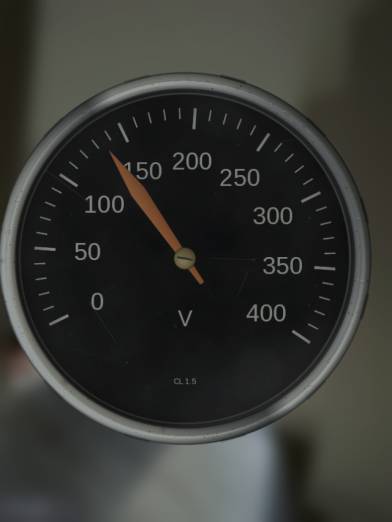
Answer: {"value": 135, "unit": "V"}
